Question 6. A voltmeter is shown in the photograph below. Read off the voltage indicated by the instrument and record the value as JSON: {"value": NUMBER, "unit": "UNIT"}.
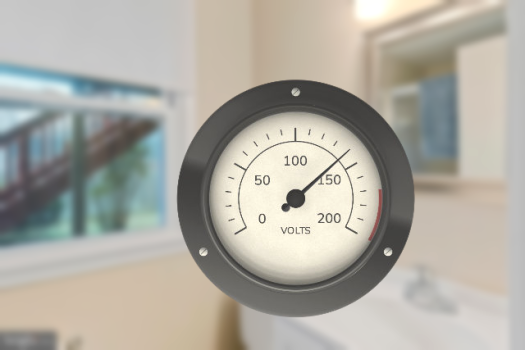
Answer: {"value": 140, "unit": "V"}
